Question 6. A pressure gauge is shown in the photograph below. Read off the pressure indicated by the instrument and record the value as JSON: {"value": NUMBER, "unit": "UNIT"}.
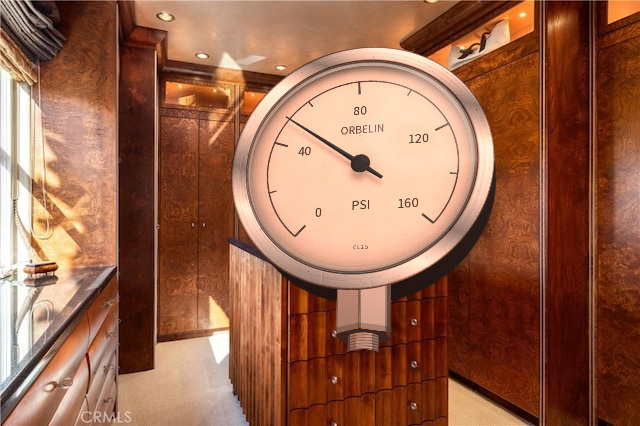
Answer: {"value": 50, "unit": "psi"}
